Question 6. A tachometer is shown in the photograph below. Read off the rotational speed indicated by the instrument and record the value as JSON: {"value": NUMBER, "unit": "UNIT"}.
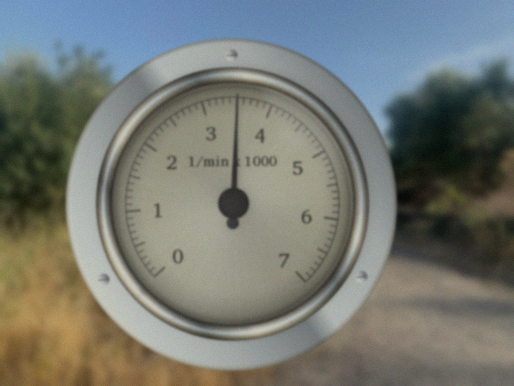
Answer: {"value": 3500, "unit": "rpm"}
